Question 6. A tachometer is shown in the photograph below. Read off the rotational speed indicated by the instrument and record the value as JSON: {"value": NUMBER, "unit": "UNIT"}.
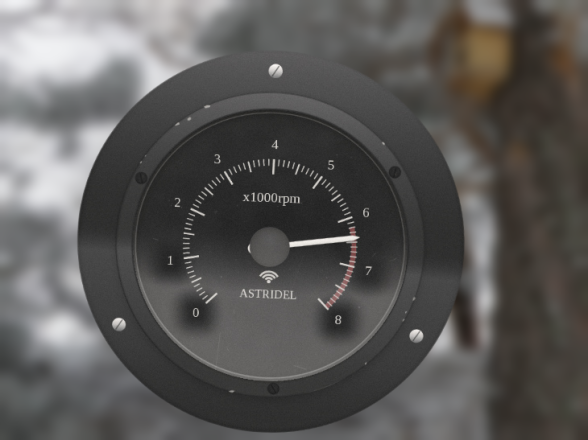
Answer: {"value": 6400, "unit": "rpm"}
